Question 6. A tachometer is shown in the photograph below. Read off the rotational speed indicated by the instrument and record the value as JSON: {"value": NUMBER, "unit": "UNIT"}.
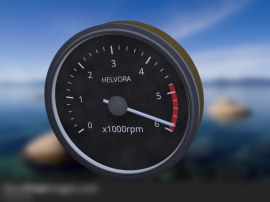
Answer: {"value": 5800, "unit": "rpm"}
